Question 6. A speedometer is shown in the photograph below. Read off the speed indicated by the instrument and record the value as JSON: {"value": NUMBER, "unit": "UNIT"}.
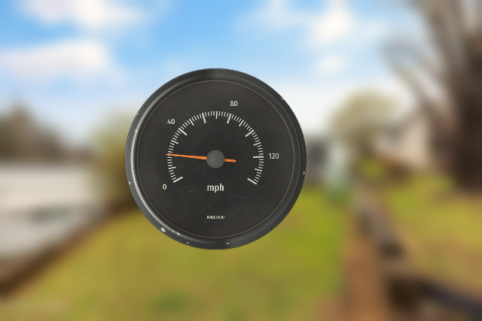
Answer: {"value": 20, "unit": "mph"}
